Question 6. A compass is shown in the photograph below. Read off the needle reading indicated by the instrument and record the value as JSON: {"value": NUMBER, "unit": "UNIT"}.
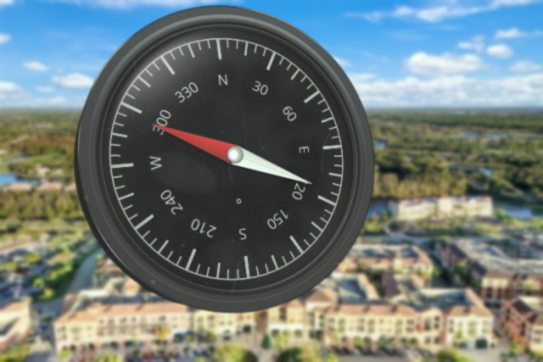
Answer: {"value": 295, "unit": "°"}
